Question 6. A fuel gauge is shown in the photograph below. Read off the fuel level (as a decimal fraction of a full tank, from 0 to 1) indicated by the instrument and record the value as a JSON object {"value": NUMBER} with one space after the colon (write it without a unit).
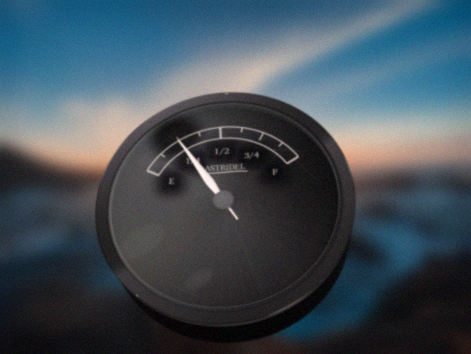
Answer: {"value": 0.25}
